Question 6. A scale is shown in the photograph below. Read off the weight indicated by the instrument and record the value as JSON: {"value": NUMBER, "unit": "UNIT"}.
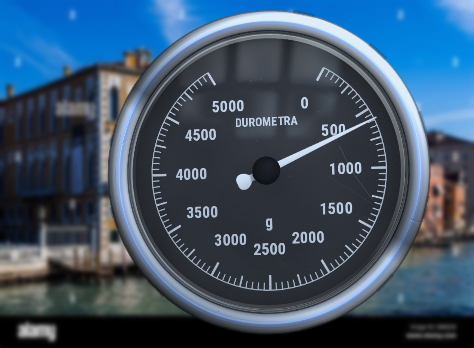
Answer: {"value": 600, "unit": "g"}
